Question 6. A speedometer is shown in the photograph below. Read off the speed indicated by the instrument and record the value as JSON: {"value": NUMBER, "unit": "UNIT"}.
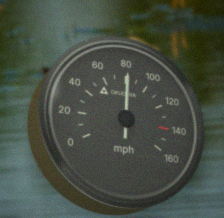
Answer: {"value": 80, "unit": "mph"}
